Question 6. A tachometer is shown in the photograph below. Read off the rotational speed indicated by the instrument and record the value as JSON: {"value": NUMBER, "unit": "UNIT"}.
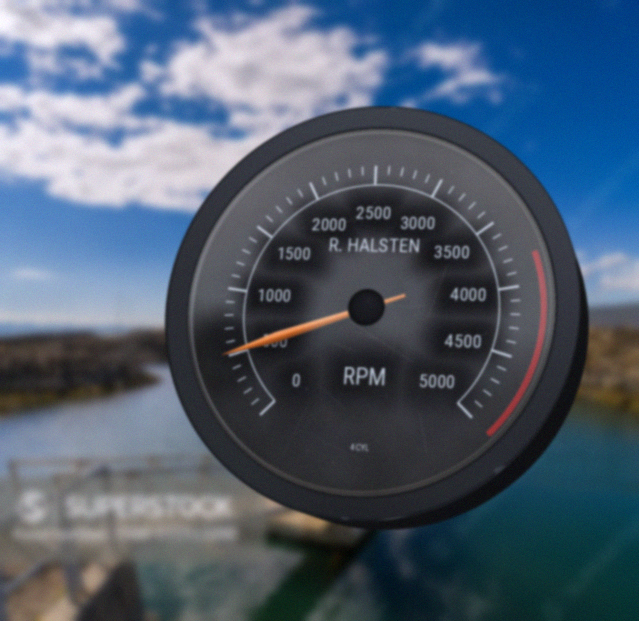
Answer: {"value": 500, "unit": "rpm"}
